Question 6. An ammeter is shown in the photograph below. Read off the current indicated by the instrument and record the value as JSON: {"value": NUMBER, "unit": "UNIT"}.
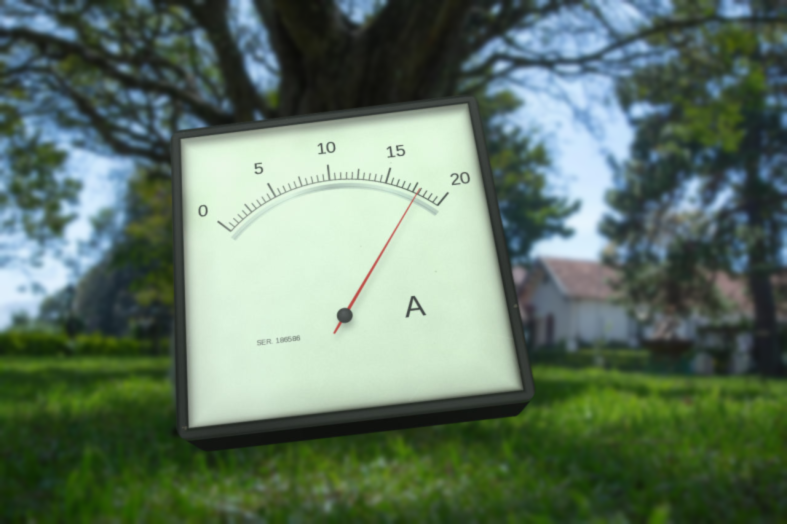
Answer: {"value": 18, "unit": "A"}
